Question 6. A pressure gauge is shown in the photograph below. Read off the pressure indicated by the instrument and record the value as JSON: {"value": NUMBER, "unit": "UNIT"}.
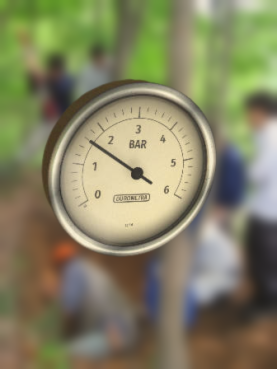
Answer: {"value": 1.6, "unit": "bar"}
